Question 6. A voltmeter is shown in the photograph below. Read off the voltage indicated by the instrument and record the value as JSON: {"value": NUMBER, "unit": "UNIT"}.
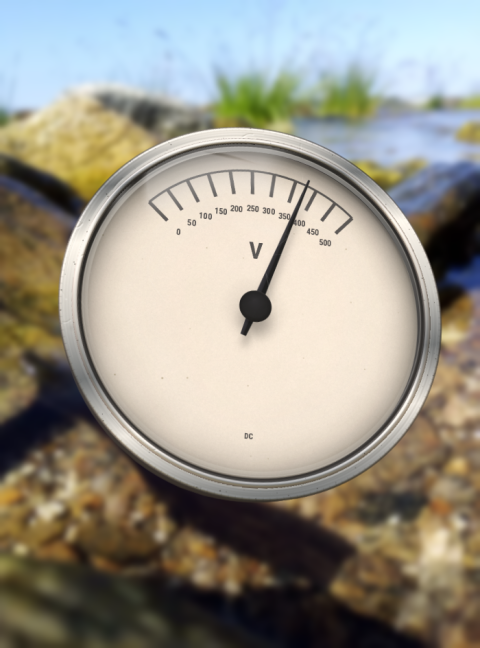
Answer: {"value": 375, "unit": "V"}
